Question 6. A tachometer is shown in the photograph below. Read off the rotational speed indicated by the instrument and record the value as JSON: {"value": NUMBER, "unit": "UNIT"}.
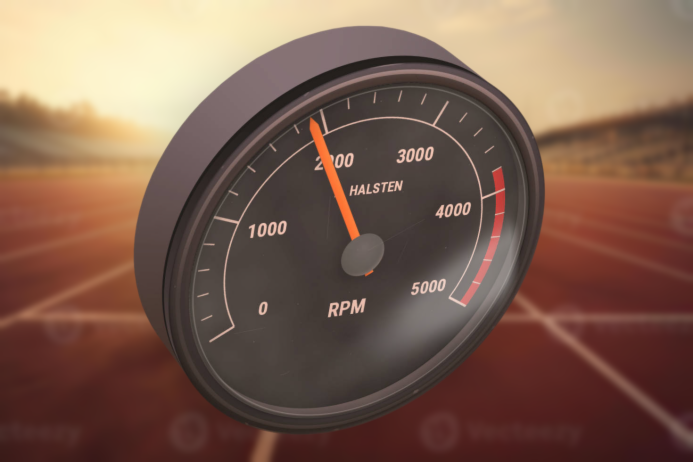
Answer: {"value": 1900, "unit": "rpm"}
